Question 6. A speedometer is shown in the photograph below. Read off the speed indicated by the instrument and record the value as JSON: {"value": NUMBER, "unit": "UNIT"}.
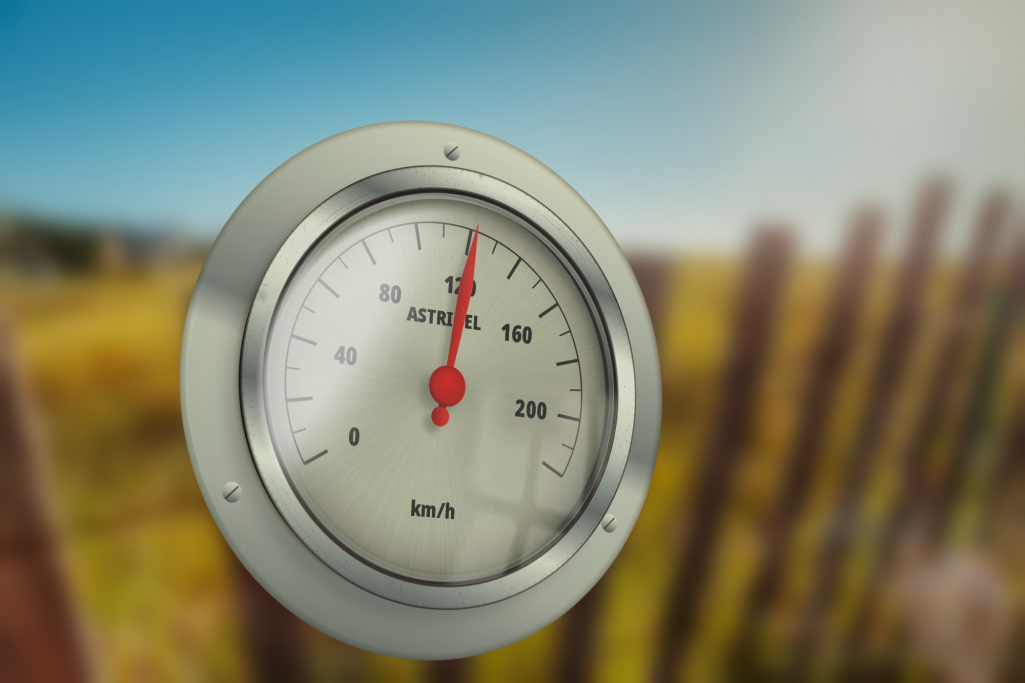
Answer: {"value": 120, "unit": "km/h"}
